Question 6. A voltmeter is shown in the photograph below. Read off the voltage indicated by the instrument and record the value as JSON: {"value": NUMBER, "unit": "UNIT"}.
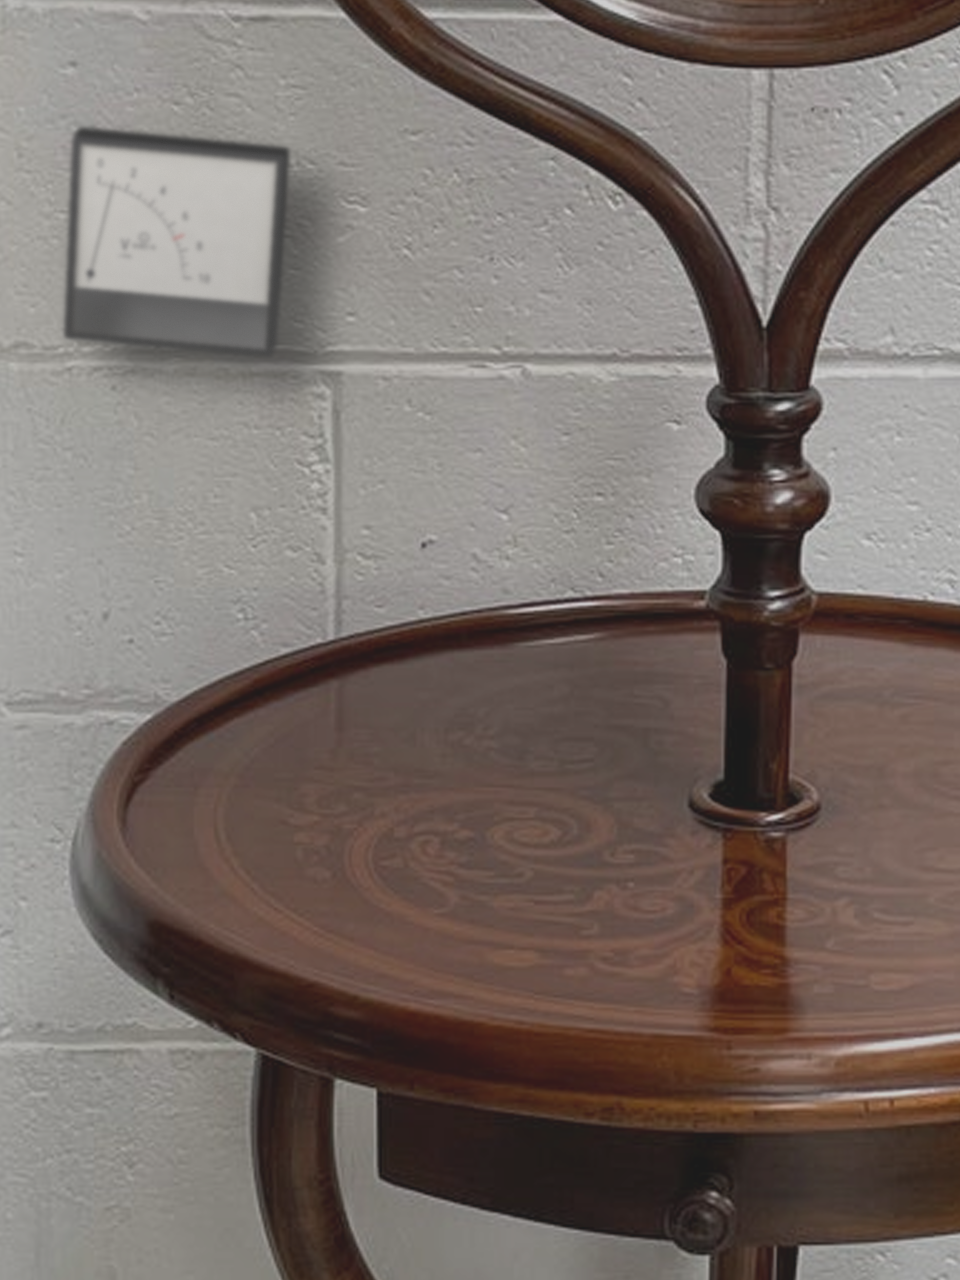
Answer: {"value": 1, "unit": "V"}
